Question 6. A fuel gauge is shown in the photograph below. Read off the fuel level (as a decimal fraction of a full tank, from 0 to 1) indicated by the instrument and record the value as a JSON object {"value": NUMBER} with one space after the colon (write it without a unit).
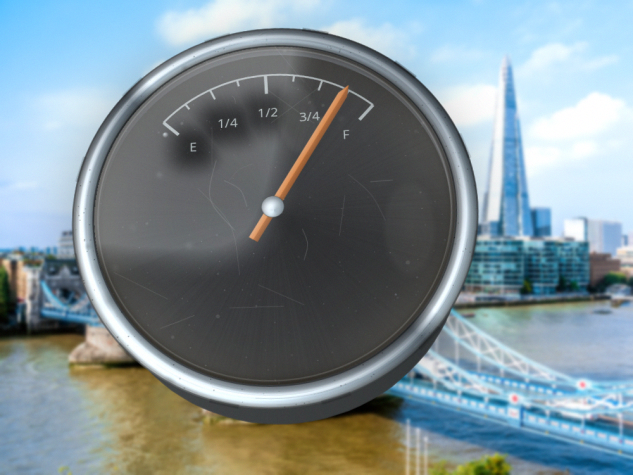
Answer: {"value": 0.875}
